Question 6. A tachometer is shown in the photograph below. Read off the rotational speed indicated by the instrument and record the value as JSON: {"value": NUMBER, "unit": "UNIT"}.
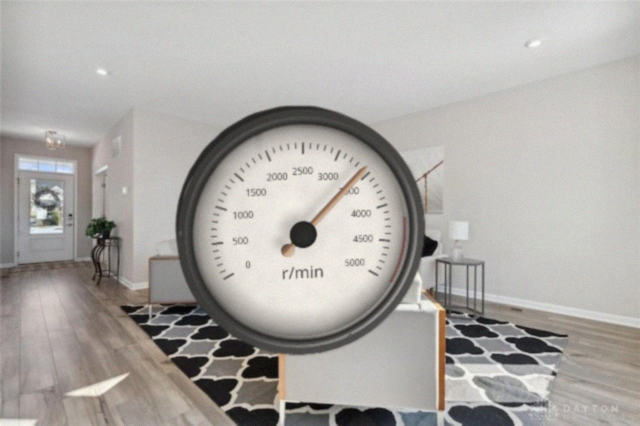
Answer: {"value": 3400, "unit": "rpm"}
